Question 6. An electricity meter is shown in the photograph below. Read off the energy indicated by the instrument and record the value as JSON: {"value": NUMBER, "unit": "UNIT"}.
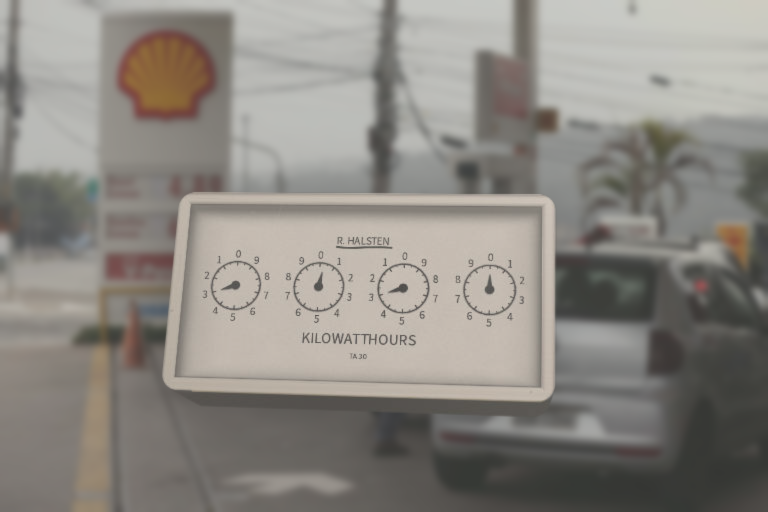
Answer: {"value": 3030, "unit": "kWh"}
